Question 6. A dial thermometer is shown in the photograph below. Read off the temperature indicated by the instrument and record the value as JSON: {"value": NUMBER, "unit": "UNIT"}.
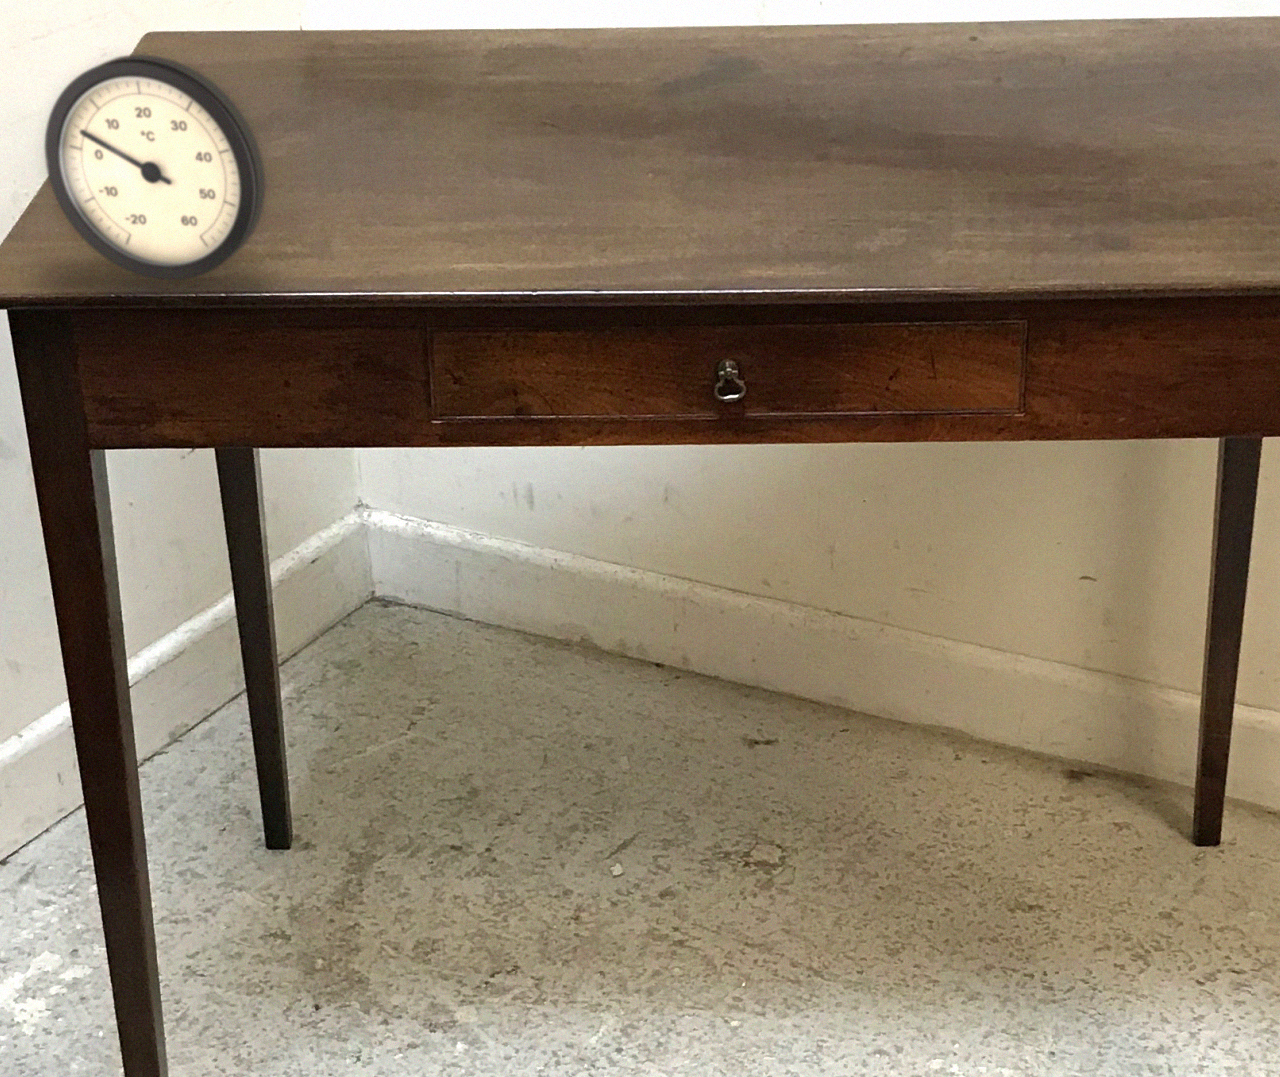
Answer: {"value": 4, "unit": "°C"}
